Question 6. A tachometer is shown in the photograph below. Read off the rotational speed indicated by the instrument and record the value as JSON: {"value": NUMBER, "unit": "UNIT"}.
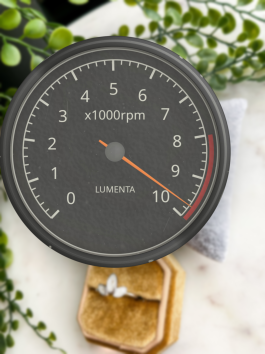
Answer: {"value": 9700, "unit": "rpm"}
